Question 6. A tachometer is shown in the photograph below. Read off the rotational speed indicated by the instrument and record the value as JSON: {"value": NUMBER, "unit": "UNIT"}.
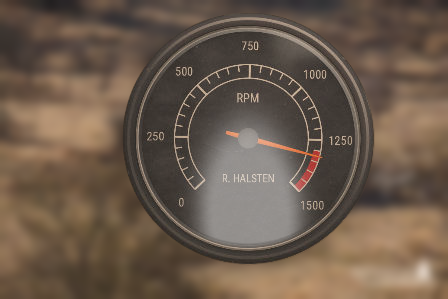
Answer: {"value": 1325, "unit": "rpm"}
